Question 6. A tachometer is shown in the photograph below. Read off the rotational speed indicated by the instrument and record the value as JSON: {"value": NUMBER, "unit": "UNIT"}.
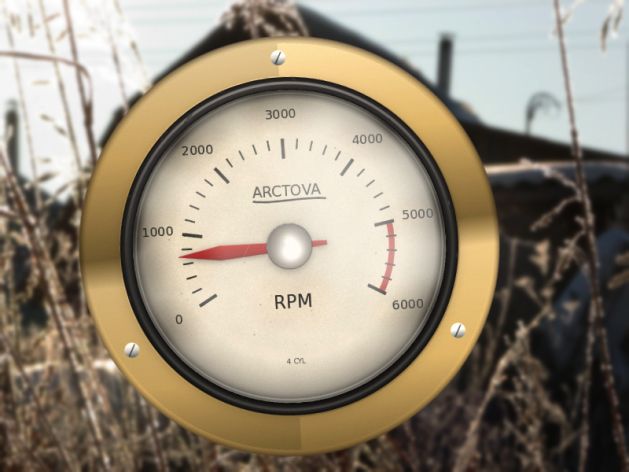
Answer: {"value": 700, "unit": "rpm"}
